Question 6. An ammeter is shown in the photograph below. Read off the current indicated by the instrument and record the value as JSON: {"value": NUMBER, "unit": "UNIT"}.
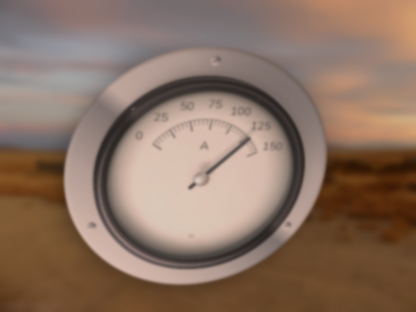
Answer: {"value": 125, "unit": "A"}
